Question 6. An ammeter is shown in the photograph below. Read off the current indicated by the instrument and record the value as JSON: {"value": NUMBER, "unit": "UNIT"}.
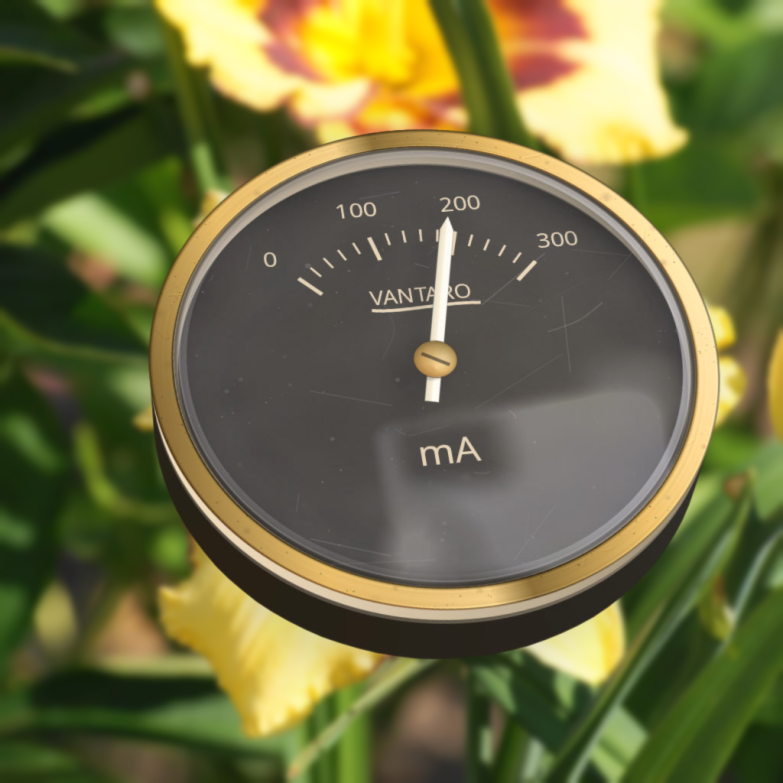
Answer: {"value": 190, "unit": "mA"}
